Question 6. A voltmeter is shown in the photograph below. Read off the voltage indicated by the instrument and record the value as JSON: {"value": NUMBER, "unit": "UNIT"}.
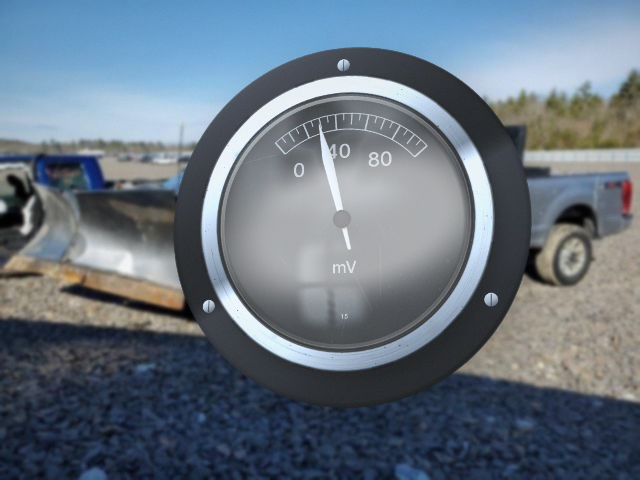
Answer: {"value": 30, "unit": "mV"}
